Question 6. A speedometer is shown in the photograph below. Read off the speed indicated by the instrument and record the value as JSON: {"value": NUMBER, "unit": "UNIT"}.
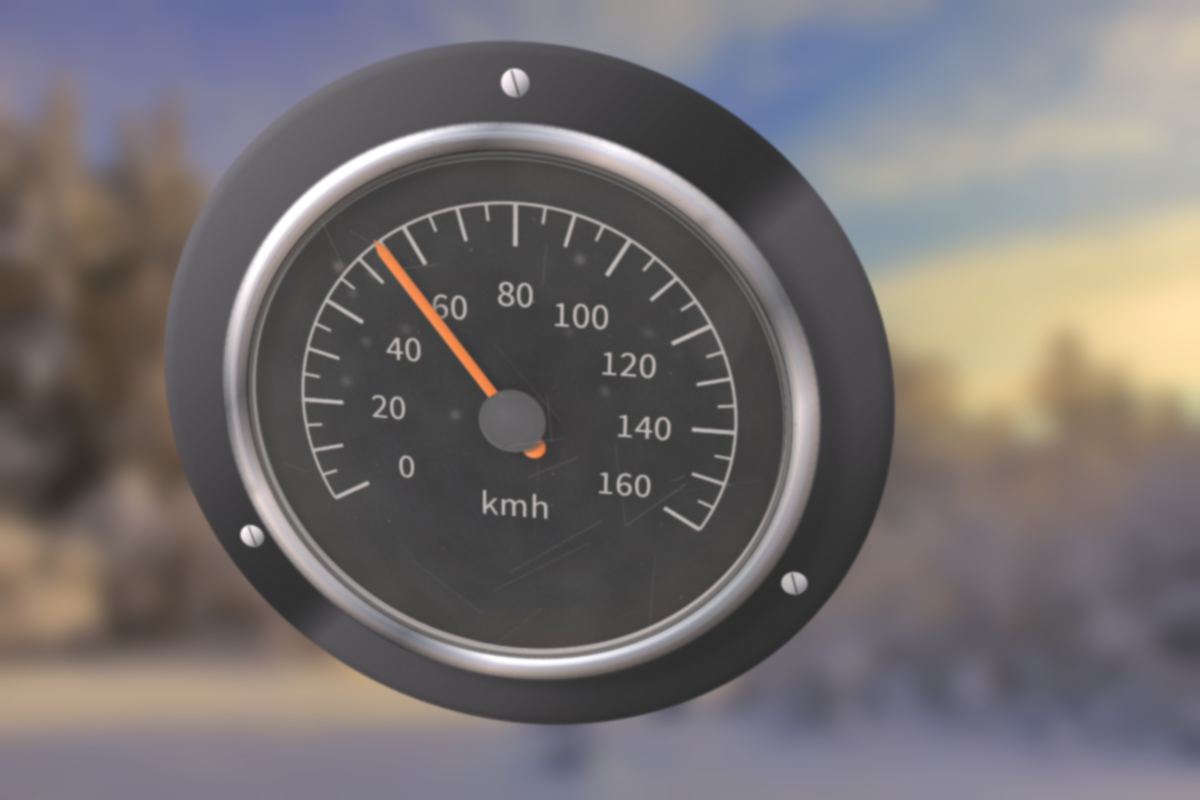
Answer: {"value": 55, "unit": "km/h"}
